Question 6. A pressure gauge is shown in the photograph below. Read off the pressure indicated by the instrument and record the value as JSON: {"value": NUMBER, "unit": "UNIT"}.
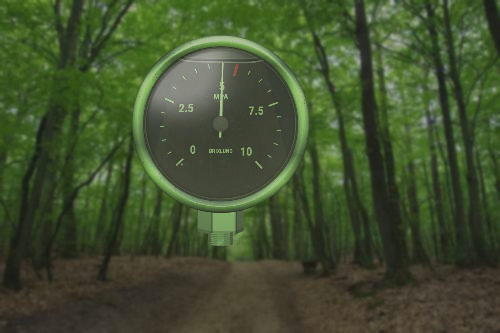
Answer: {"value": 5, "unit": "MPa"}
